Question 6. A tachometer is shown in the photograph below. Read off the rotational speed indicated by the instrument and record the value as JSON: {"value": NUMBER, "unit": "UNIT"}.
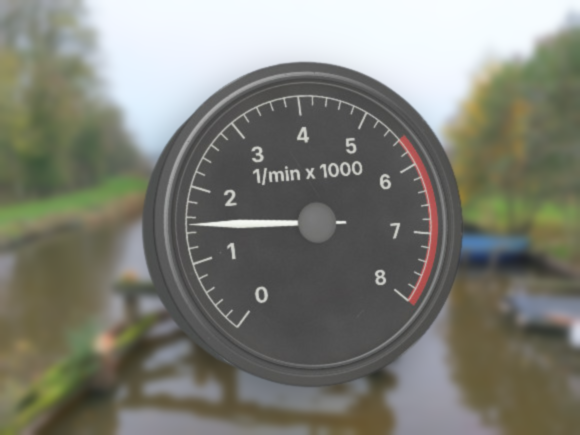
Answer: {"value": 1500, "unit": "rpm"}
